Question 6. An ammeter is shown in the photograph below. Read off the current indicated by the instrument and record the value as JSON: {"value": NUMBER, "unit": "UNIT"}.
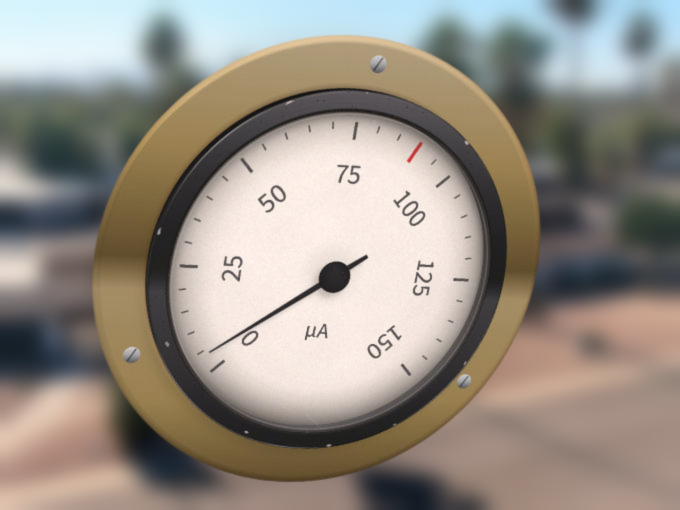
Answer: {"value": 5, "unit": "µA"}
